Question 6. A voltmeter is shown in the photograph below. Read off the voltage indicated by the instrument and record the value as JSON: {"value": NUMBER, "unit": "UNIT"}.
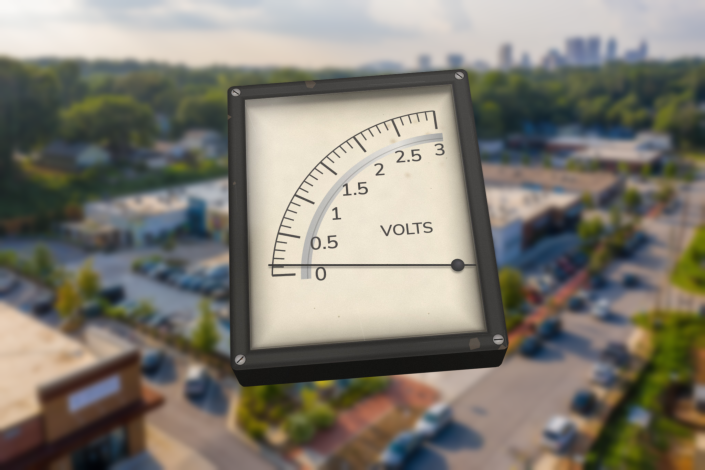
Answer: {"value": 0.1, "unit": "V"}
